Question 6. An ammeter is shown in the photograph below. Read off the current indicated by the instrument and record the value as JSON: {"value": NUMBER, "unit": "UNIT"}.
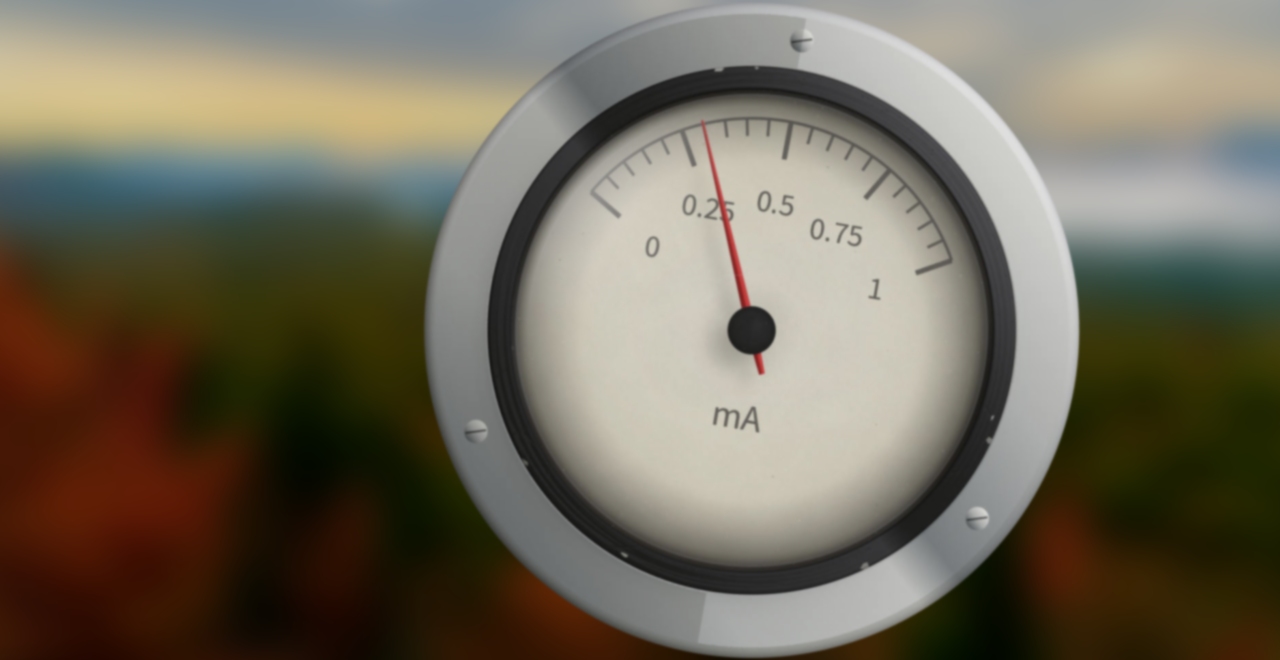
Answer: {"value": 0.3, "unit": "mA"}
